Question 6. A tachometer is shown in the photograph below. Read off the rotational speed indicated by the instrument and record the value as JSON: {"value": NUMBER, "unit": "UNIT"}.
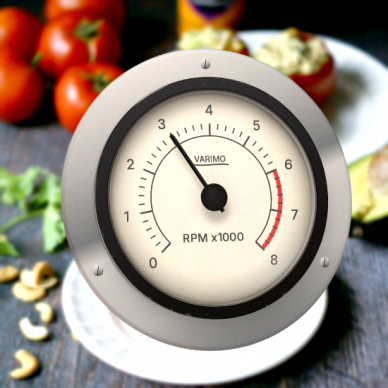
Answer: {"value": 3000, "unit": "rpm"}
